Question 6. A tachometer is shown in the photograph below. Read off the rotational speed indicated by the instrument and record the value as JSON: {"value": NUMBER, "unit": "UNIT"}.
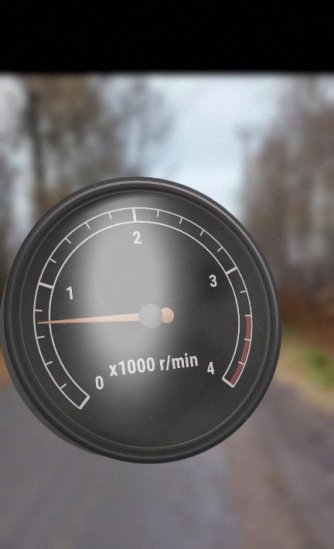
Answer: {"value": 700, "unit": "rpm"}
